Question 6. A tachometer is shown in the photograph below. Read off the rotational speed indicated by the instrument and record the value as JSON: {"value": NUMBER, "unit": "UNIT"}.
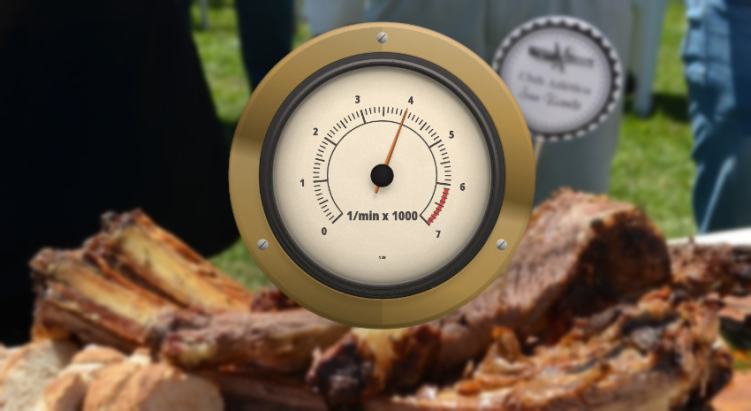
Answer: {"value": 4000, "unit": "rpm"}
